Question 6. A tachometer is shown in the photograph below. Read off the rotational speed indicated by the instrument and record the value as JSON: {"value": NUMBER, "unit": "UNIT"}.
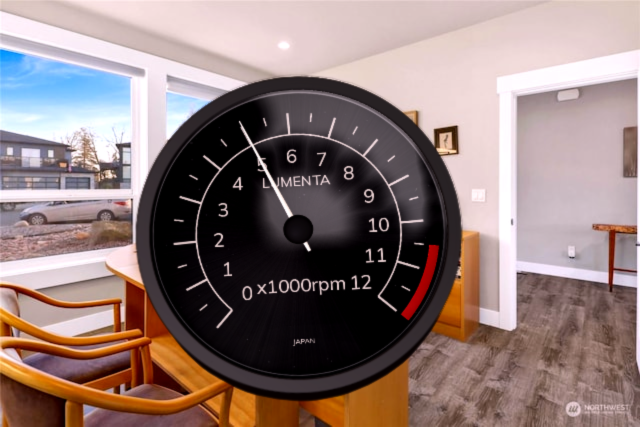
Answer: {"value": 5000, "unit": "rpm"}
